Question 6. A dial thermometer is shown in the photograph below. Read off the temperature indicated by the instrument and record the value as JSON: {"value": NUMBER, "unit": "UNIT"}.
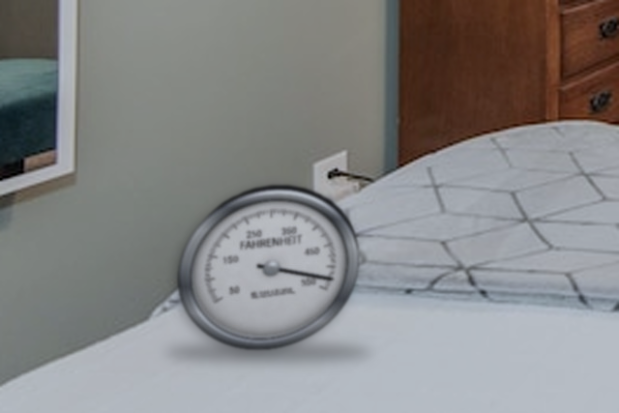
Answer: {"value": 525, "unit": "°F"}
